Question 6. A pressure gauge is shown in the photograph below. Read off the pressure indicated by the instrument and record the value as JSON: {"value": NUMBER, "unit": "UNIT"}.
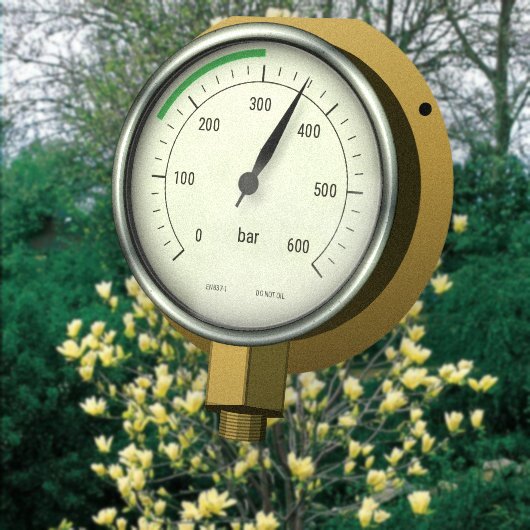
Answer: {"value": 360, "unit": "bar"}
